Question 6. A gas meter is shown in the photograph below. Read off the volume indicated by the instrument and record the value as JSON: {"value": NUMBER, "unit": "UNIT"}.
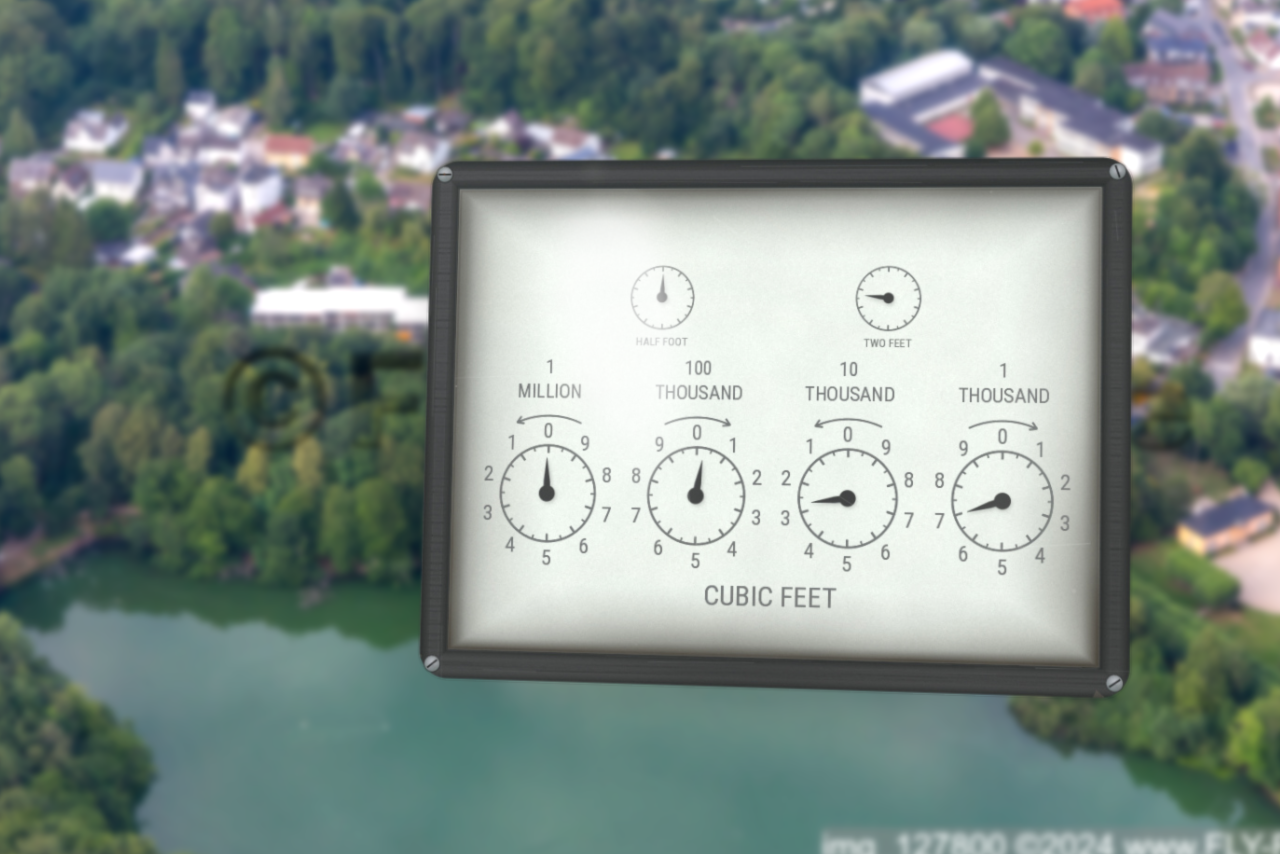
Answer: {"value": 2700, "unit": "ft³"}
